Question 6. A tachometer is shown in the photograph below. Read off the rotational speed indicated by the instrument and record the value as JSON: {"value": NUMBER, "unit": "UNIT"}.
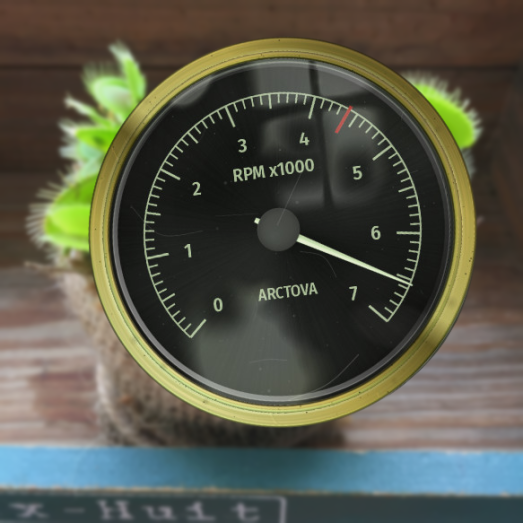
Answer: {"value": 6550, "unit": "rpm"}
